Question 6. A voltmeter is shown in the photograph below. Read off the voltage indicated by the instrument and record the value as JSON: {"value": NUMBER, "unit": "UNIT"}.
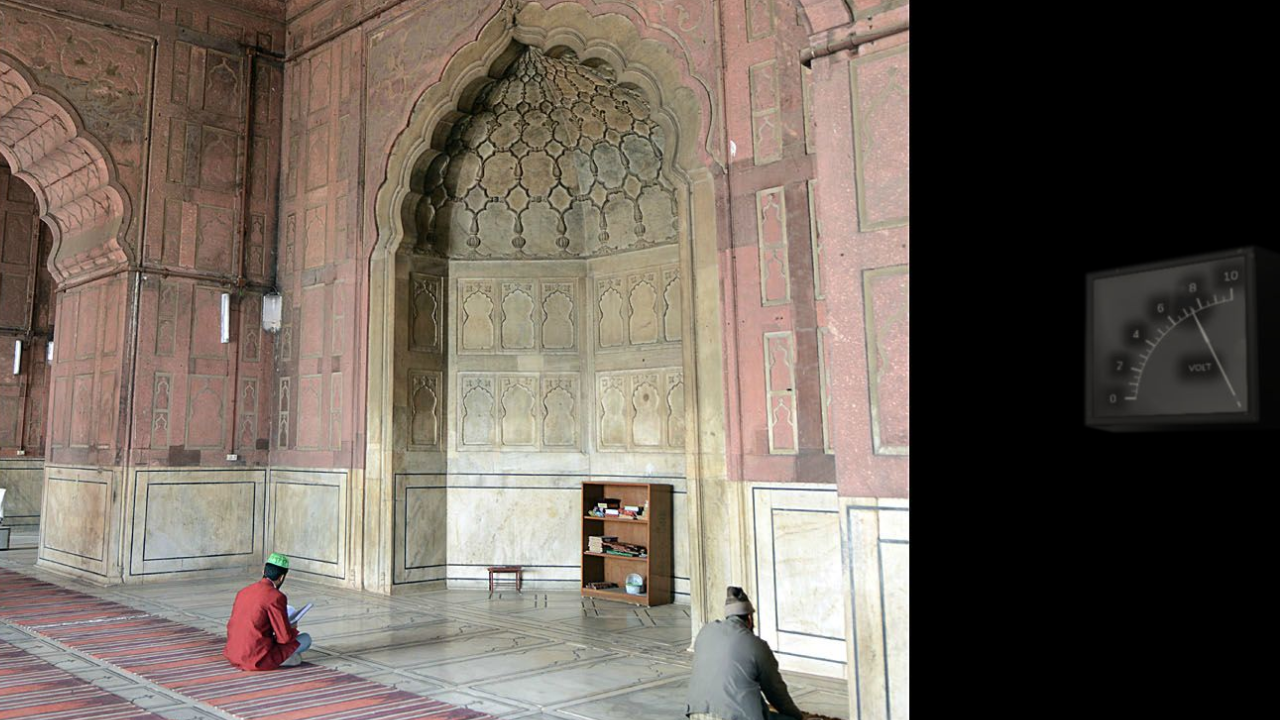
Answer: {"value": 7.5, "unit": "V"}
